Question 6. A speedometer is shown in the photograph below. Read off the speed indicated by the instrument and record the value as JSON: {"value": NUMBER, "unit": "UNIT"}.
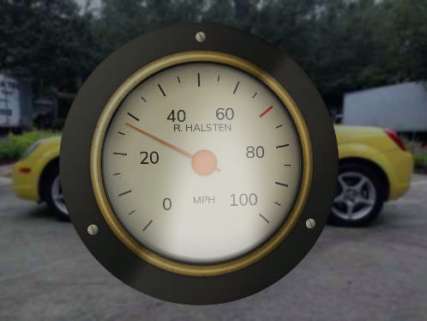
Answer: {"value": 27.5, "unit": "mph"}
